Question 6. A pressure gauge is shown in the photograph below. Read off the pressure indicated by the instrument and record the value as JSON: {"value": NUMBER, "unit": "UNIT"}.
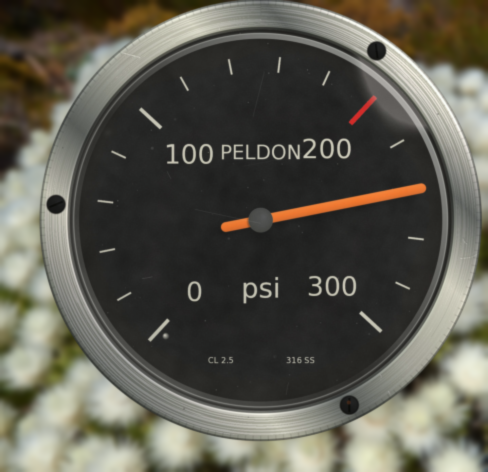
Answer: {"value": 240, "unit": "psi"}
